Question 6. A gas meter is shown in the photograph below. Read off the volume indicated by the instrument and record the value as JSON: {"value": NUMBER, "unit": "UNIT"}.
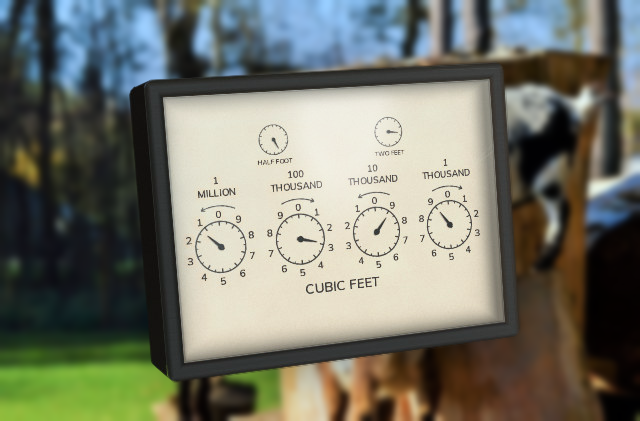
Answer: {"value": 128900, "unit": "ft³"}
